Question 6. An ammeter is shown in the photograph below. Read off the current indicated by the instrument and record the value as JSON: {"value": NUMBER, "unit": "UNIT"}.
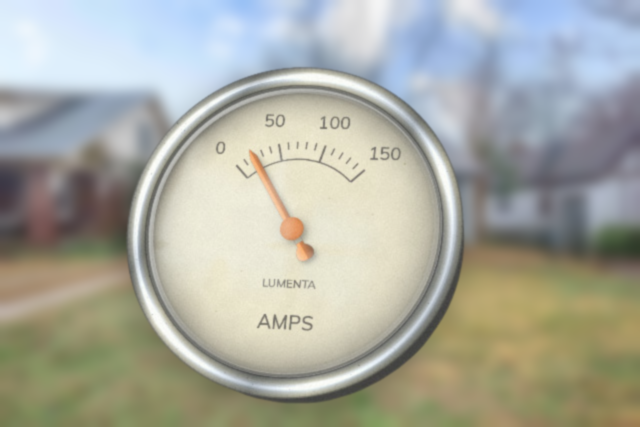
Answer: {"value": 20, "unit": "A"}
